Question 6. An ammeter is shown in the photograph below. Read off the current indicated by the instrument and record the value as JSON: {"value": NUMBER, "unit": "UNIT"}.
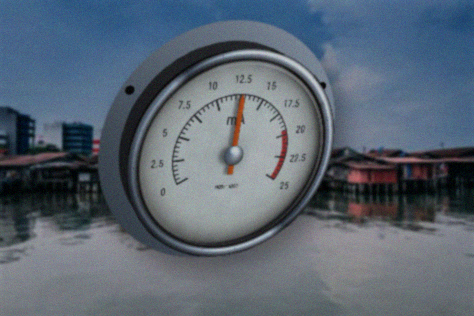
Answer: {"value": 12.5, "unit": "mA"}
